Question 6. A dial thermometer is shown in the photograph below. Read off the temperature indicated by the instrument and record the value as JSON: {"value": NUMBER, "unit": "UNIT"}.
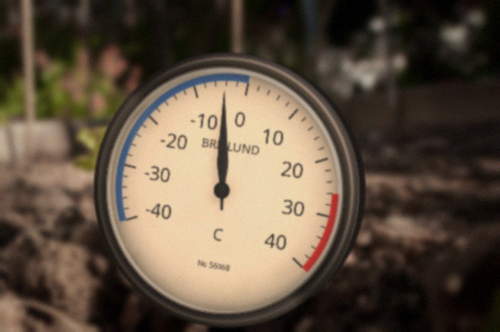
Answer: {"value": -4, "unit": "°C"}
